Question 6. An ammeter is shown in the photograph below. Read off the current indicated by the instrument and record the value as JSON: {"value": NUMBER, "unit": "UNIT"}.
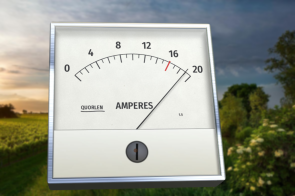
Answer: {"value": 19, "unit": "A"}
